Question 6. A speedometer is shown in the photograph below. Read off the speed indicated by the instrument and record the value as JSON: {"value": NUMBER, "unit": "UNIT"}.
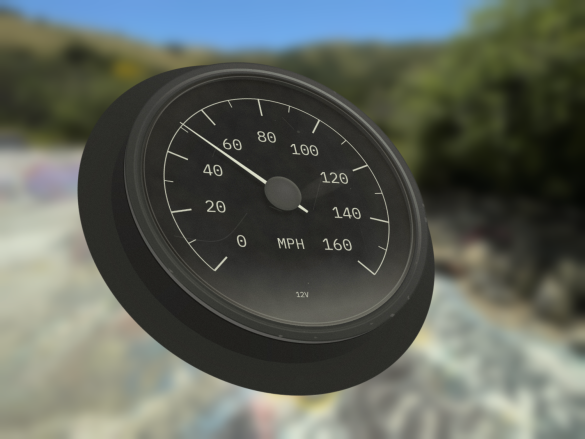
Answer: {"value": 50, "unit": "mph"}
